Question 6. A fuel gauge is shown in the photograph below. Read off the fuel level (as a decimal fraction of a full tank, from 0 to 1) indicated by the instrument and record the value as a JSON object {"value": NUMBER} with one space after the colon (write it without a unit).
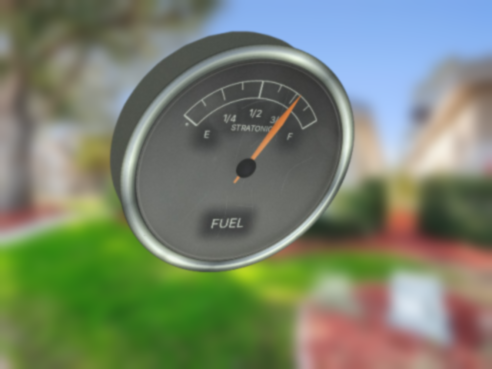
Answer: {"value": 0.75}
